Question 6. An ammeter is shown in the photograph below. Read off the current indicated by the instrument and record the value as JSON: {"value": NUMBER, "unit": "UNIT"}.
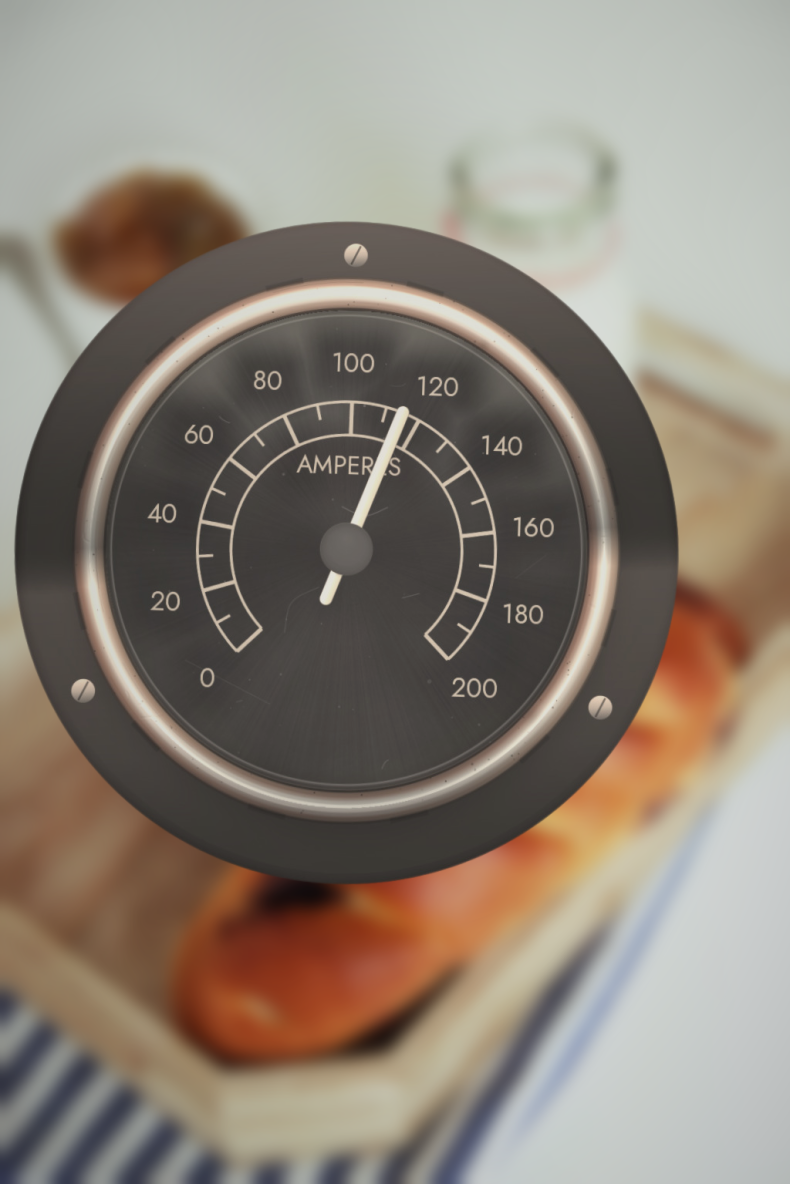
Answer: {"value": 115, "unit": "A"}
